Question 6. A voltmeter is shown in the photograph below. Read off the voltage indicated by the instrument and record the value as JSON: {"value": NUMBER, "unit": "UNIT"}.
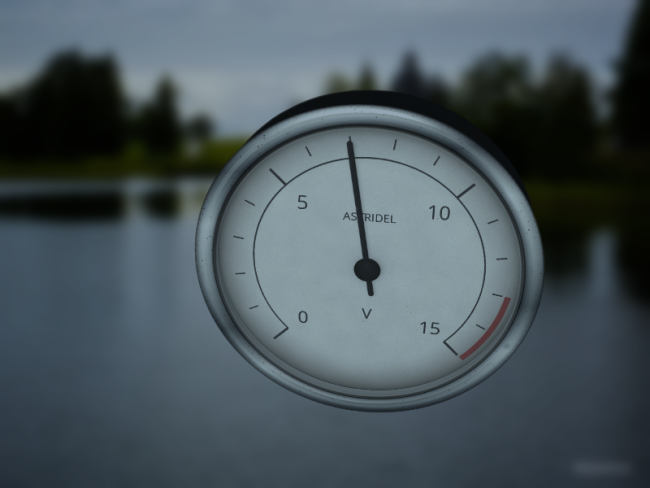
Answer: {"value": 7, "unit": "V"}
